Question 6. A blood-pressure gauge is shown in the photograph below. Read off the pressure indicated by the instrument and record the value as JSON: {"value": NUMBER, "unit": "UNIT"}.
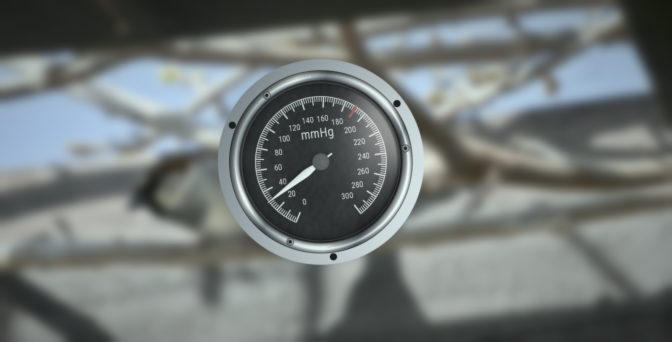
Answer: {"value": 30, "unit": "mmHg"}
